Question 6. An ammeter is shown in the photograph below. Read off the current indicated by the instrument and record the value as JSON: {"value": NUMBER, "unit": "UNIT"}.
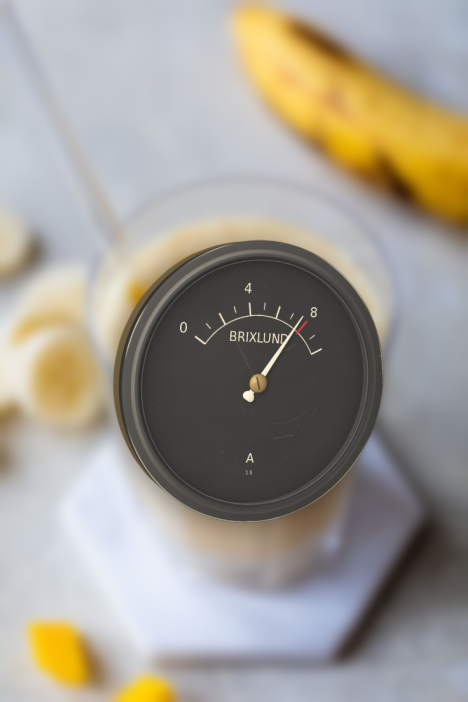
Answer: {"value": 7.5, "unit": "A"}
